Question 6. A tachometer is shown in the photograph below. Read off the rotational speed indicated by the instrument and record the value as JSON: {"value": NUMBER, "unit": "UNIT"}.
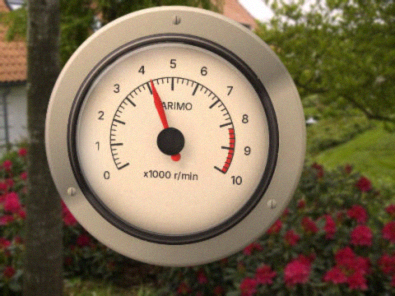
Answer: {"value": 4200, "unit": "rpm"}
